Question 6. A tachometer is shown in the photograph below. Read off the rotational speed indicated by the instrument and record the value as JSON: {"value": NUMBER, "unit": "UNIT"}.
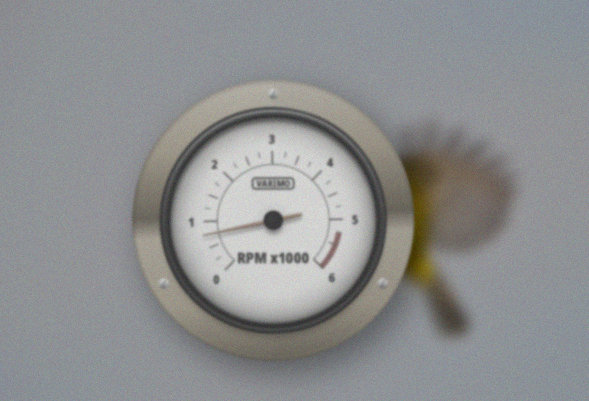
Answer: {"value": 750, "unit": "rpm"}
